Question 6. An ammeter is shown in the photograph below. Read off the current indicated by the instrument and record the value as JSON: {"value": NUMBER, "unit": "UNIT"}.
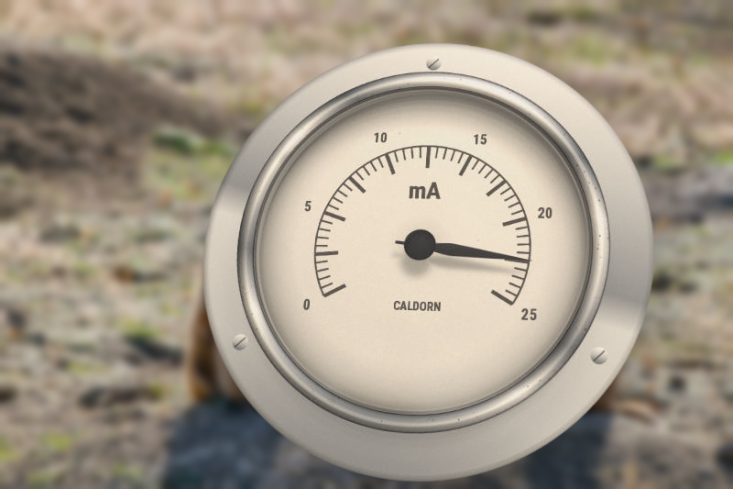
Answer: {"value": 22.5, "unit": "mA"}
